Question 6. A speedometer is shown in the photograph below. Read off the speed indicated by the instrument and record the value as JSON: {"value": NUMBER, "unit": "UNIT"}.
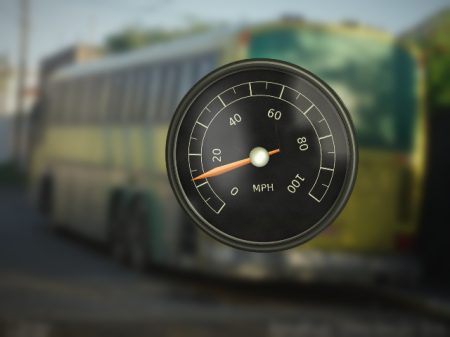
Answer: {"value": 12.5, "unit": "mph"}
